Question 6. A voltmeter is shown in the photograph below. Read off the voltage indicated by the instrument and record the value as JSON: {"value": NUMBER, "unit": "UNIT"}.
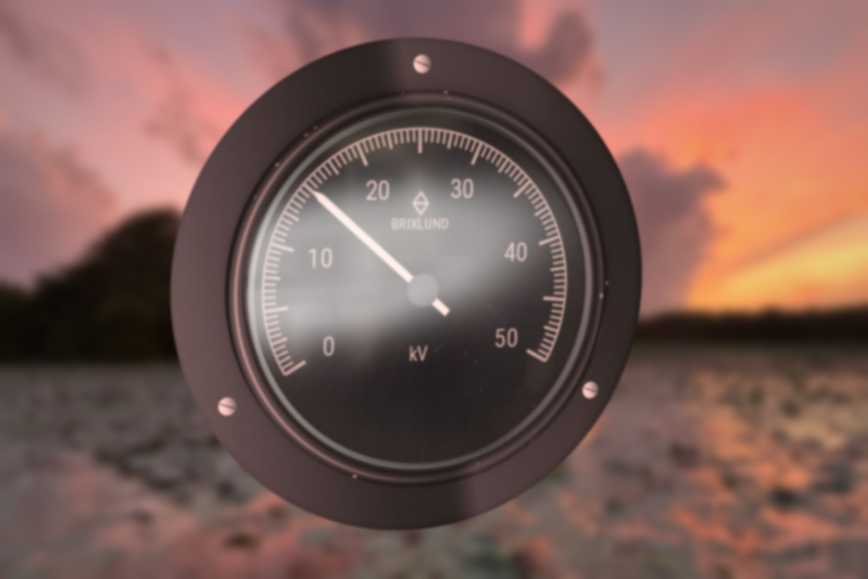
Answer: {"value": 15, "unit": "kV"}
